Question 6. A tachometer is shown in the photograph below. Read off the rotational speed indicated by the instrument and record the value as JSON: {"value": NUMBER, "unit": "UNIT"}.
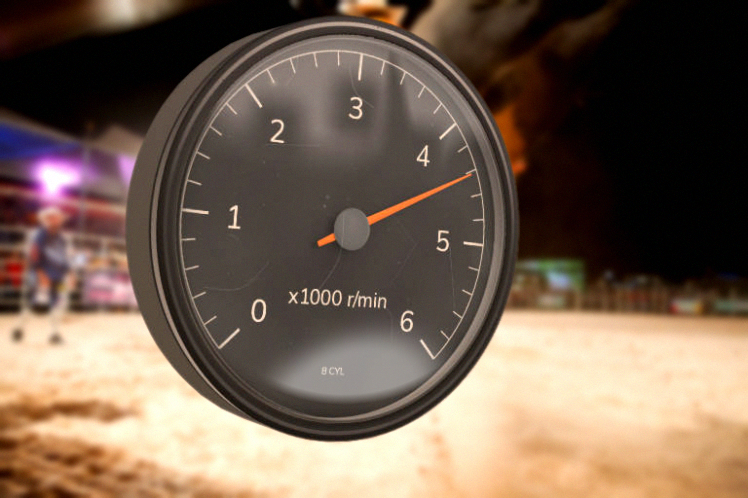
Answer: {"value": 4400, "unit": "rpm"}
